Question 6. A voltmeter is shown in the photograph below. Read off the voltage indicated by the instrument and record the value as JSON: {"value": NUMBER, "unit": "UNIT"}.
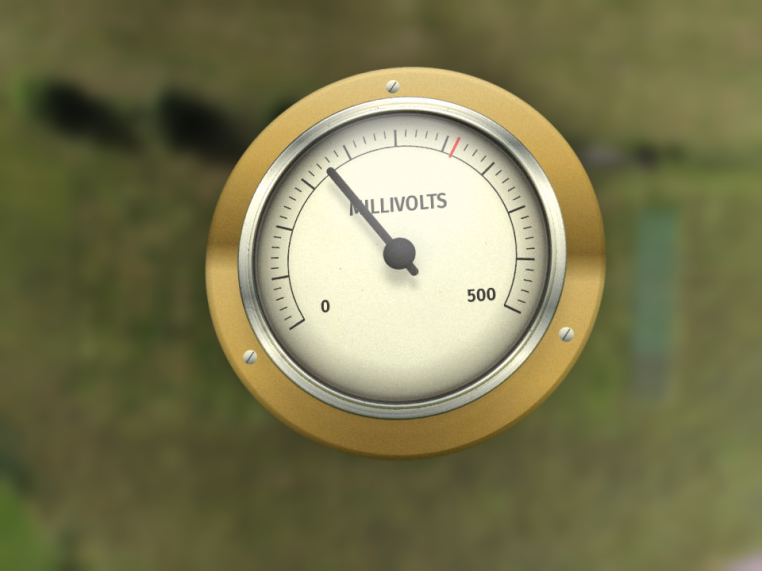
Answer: {"value": 175, "unit": "mV"}
